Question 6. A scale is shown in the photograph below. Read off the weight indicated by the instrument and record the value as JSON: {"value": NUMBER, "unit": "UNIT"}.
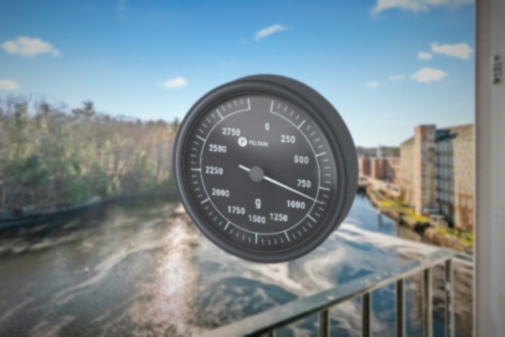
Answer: {"value": 850, "unit": "g"}
